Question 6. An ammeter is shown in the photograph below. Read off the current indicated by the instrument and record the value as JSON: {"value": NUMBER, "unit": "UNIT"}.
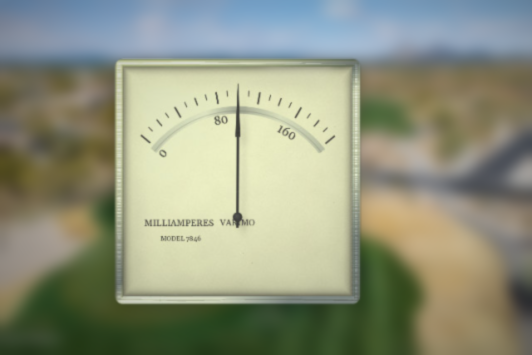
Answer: {"value": 100, "unit": "mA"}
